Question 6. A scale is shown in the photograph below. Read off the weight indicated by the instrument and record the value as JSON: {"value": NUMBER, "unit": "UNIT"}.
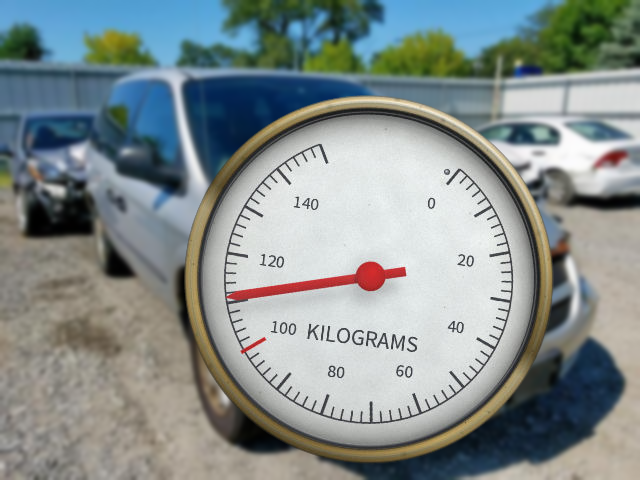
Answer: {"value": 111, "unit": "kg"}
